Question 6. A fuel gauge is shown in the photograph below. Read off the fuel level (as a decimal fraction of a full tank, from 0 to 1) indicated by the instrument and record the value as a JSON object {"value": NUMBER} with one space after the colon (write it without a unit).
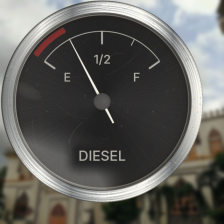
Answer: {"value": 0.25}
